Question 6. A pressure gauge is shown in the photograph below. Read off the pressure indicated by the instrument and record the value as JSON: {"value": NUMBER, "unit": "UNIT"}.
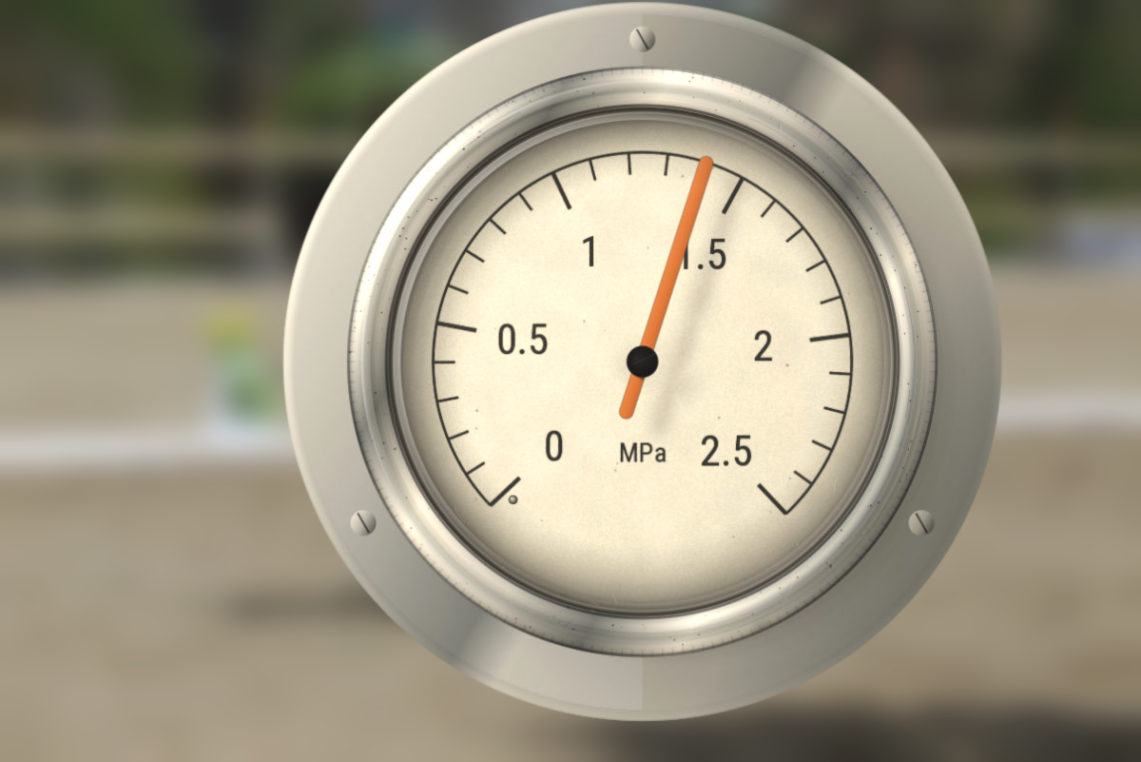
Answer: {"value": 1.4, "unit": "MPa"}
